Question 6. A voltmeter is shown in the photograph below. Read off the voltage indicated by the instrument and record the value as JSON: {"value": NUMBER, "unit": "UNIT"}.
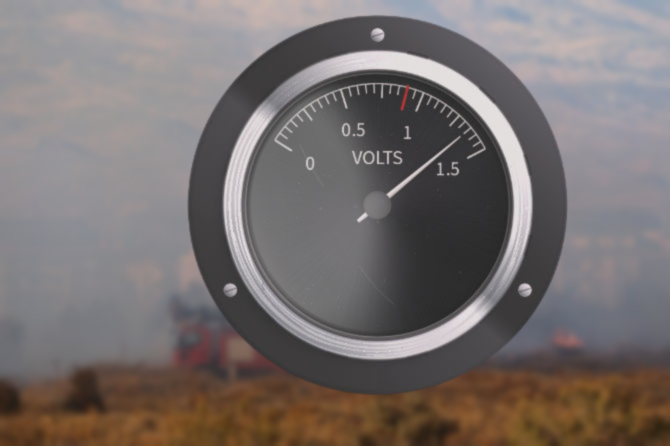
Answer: {"value": 1.35, "unit": "V"}
